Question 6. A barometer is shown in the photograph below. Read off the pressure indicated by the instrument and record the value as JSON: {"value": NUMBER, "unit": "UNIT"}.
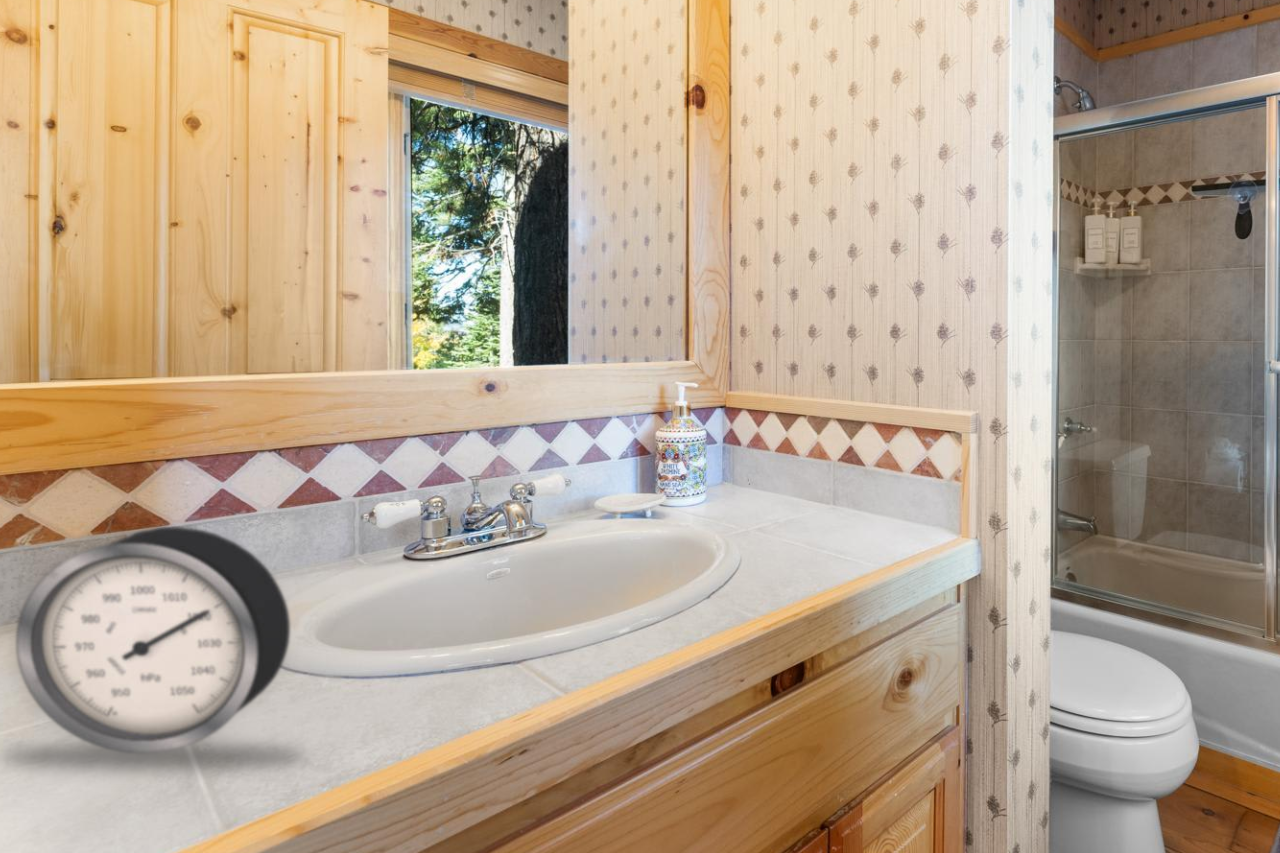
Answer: {"value": 1020, "unit": "hPa"}
